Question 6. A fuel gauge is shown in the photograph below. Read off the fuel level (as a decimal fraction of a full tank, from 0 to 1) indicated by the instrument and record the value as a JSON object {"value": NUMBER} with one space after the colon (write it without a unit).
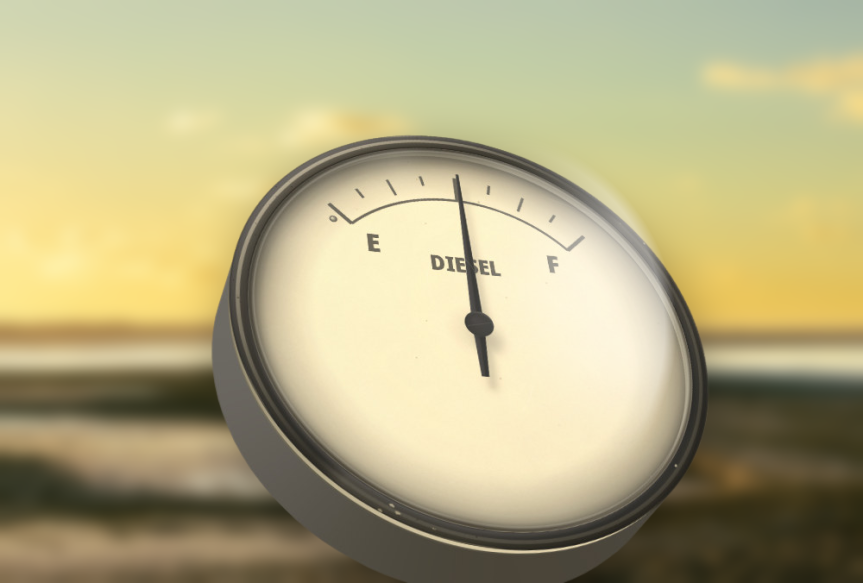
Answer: {"value": 0.5}
